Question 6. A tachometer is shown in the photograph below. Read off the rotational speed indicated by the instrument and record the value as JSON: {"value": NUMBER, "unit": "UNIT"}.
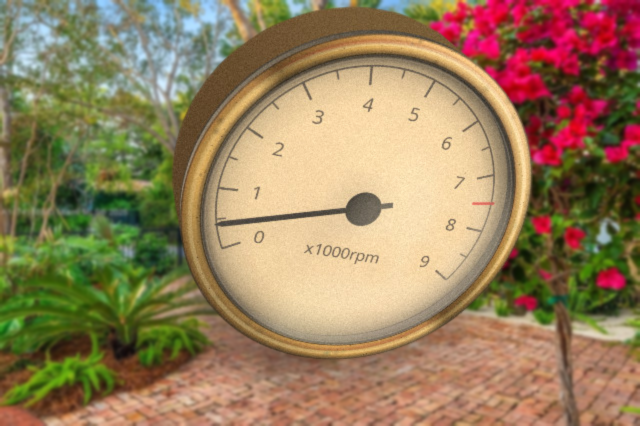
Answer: {"value": 500, "unit": "rpm"}
